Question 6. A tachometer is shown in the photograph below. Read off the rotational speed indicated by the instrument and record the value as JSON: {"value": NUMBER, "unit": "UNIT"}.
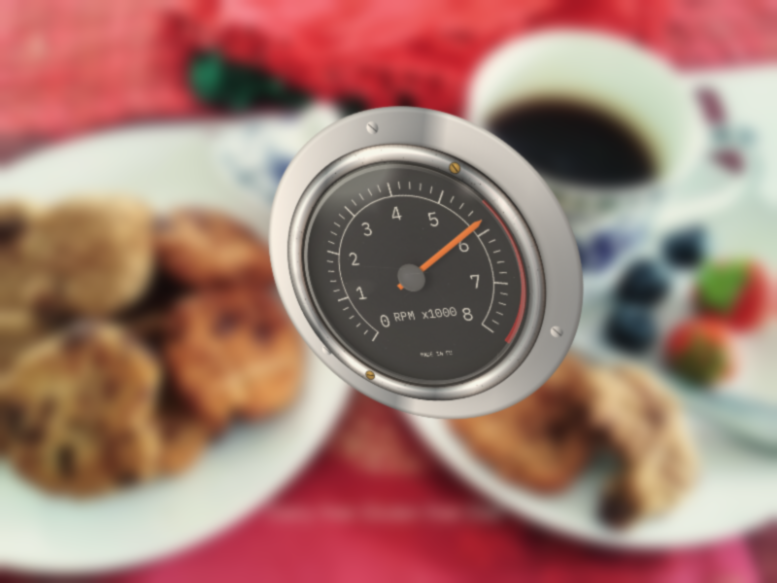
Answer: {"value": 5800, "unit": "rpm"}
